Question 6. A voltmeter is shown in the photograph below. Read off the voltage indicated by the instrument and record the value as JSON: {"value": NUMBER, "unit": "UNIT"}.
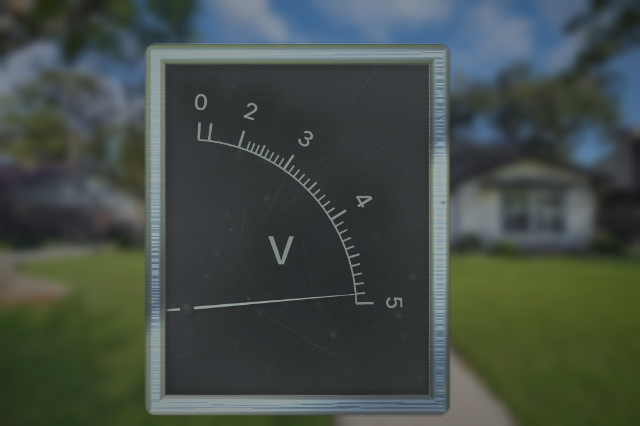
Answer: {"value": 4.9, "unit": "V"}
